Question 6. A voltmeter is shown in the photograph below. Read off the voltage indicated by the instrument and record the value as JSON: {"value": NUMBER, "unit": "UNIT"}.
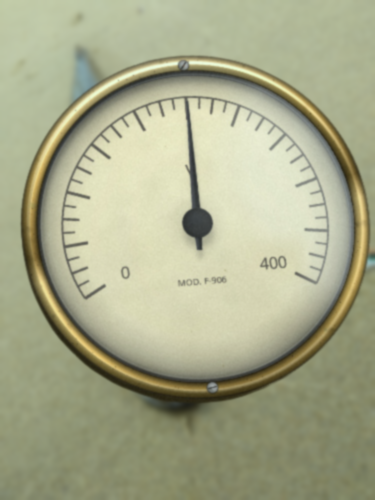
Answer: {"value": 200, "unit": "V"}
